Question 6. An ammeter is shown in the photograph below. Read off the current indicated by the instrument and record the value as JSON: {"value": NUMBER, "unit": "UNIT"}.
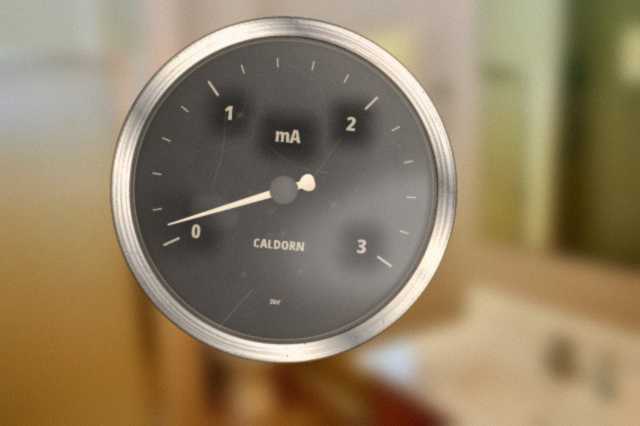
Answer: {"value": 0.1, "unit": "mA"}
